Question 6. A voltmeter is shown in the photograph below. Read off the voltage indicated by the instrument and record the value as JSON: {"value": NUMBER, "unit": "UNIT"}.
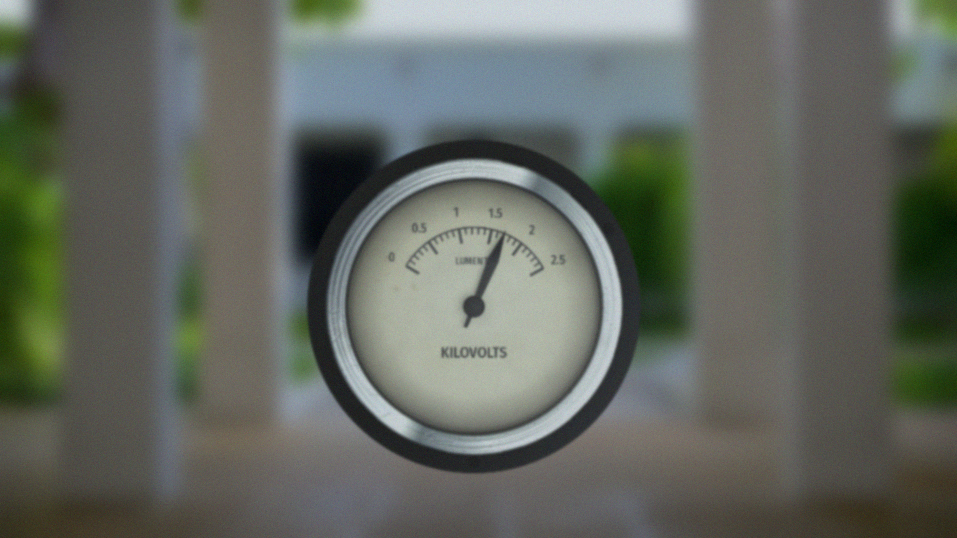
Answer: {"value": 1.7, "unit": "kV"}
